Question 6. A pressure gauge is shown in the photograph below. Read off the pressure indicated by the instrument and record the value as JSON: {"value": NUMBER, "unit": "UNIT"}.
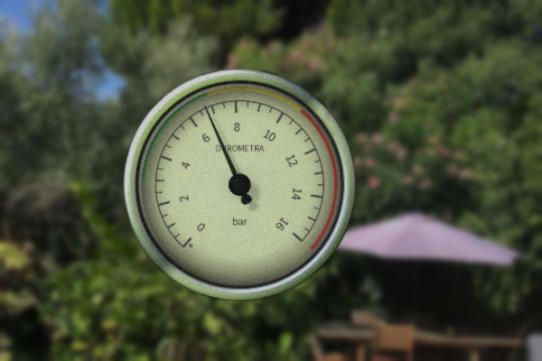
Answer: {"value": 6.75, "unit": "bar"}
